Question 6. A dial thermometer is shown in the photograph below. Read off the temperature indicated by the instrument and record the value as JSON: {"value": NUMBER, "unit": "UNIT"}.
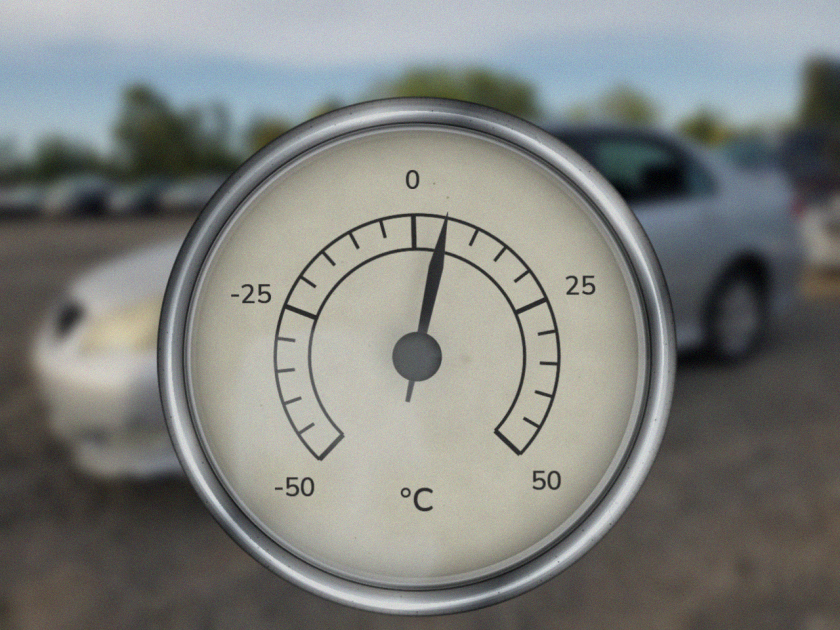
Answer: {"value": 5, "unit": "°C"}
